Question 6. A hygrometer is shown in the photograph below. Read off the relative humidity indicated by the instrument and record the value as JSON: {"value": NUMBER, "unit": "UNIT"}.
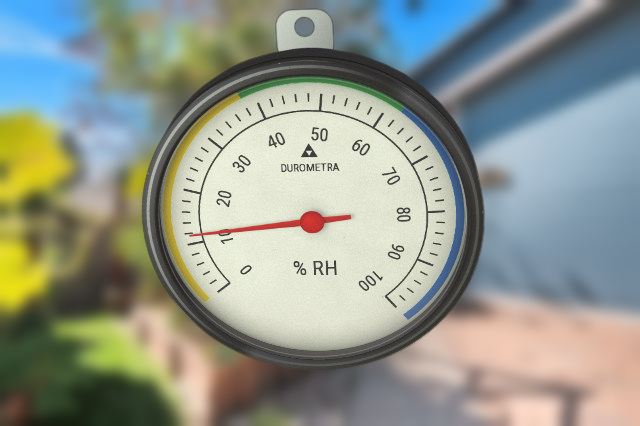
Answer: {"value": 12, "unit": "%"}
